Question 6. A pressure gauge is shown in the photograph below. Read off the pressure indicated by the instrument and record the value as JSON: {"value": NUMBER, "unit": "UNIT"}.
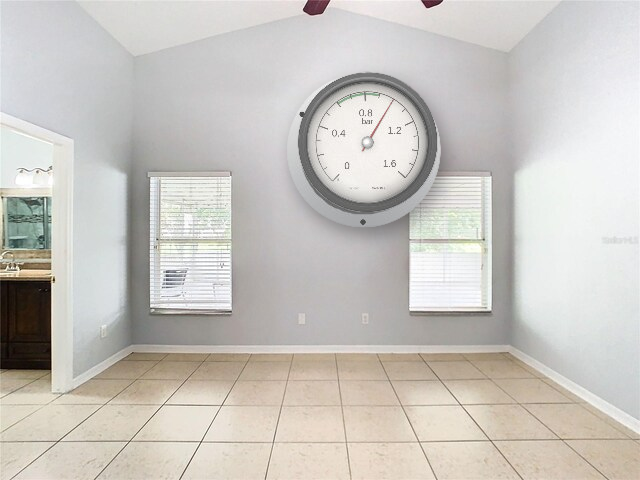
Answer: {"value": 1, "unit": "bar"}
